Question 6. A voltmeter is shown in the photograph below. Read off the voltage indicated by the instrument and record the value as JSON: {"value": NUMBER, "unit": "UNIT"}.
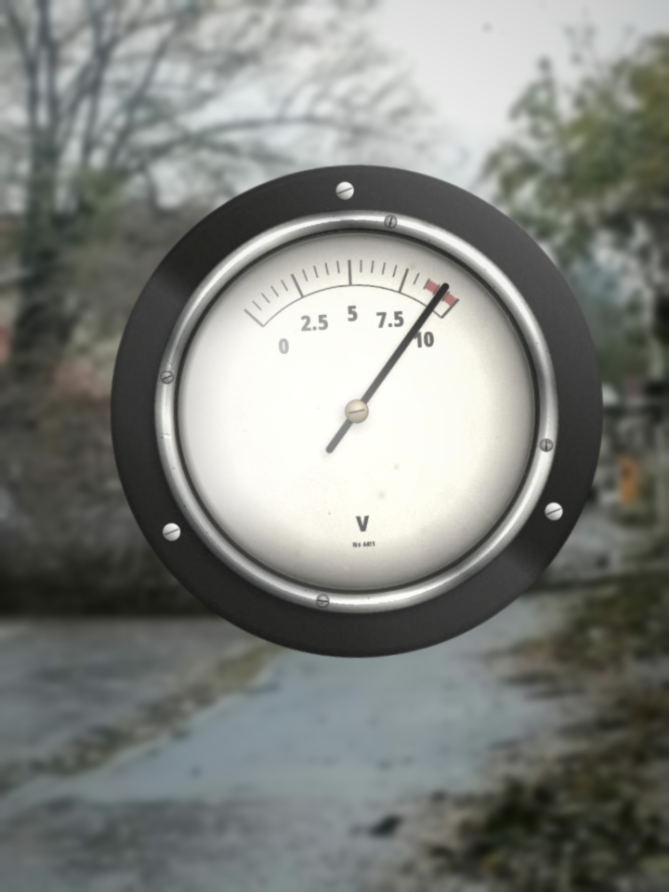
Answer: {"value": 9.25, "unit": "V"}
